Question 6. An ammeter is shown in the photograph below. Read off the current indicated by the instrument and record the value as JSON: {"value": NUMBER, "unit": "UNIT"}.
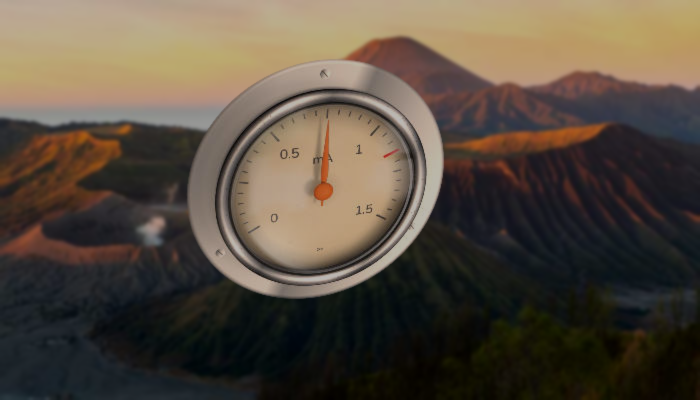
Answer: {"value": 0.75, "unit": "mA"}
